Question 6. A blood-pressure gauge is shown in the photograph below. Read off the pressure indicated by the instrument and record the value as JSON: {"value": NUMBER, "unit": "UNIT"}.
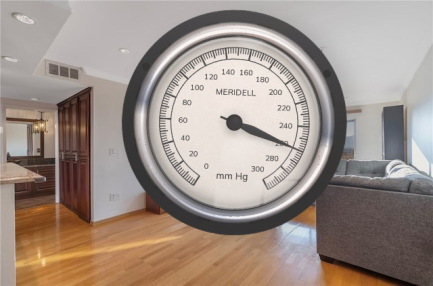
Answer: {"value": 260, "unit": "mmHg"}
